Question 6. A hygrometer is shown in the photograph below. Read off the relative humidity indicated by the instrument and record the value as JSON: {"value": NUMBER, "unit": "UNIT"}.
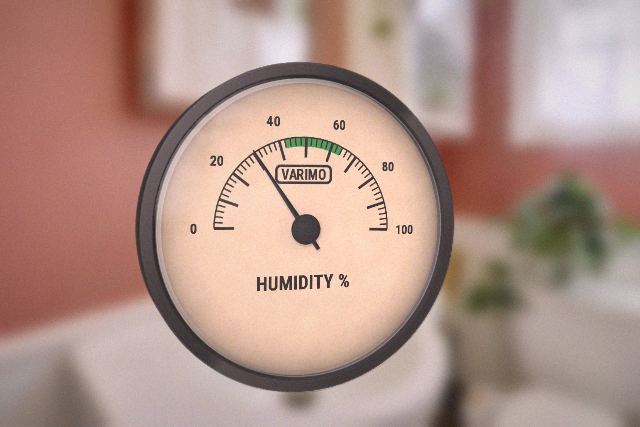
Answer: {"value": 30, "unit": "%"}
